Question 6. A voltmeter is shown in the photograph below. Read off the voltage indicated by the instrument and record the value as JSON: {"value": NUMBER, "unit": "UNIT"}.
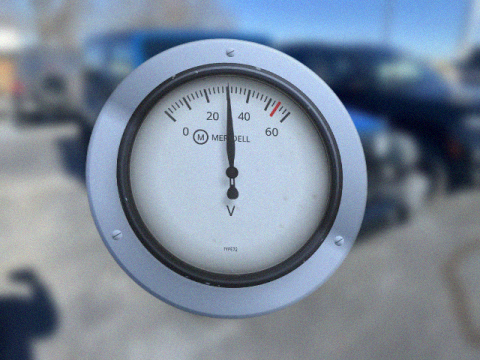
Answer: {"value": 30, "unit": "V"}
